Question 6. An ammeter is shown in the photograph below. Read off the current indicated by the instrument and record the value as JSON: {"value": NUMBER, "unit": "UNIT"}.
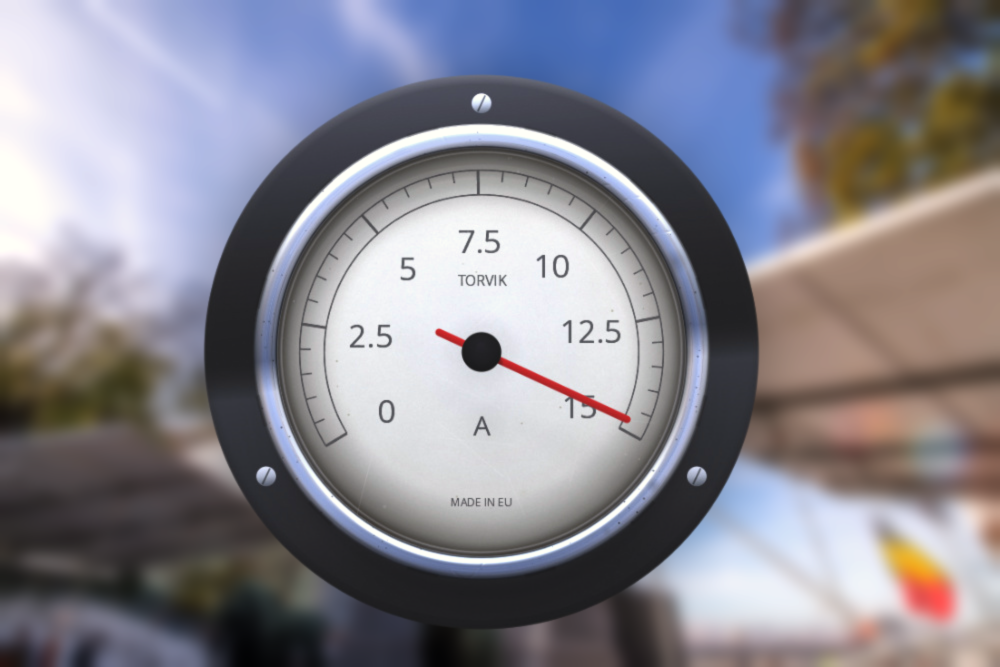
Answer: {"value": 14.75, "unit": "A"}
